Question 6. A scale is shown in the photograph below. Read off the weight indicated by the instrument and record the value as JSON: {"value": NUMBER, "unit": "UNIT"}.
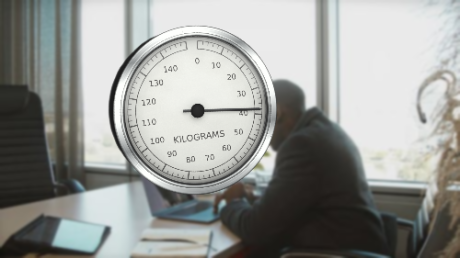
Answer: {"value": 38, "unit": "kg"}
